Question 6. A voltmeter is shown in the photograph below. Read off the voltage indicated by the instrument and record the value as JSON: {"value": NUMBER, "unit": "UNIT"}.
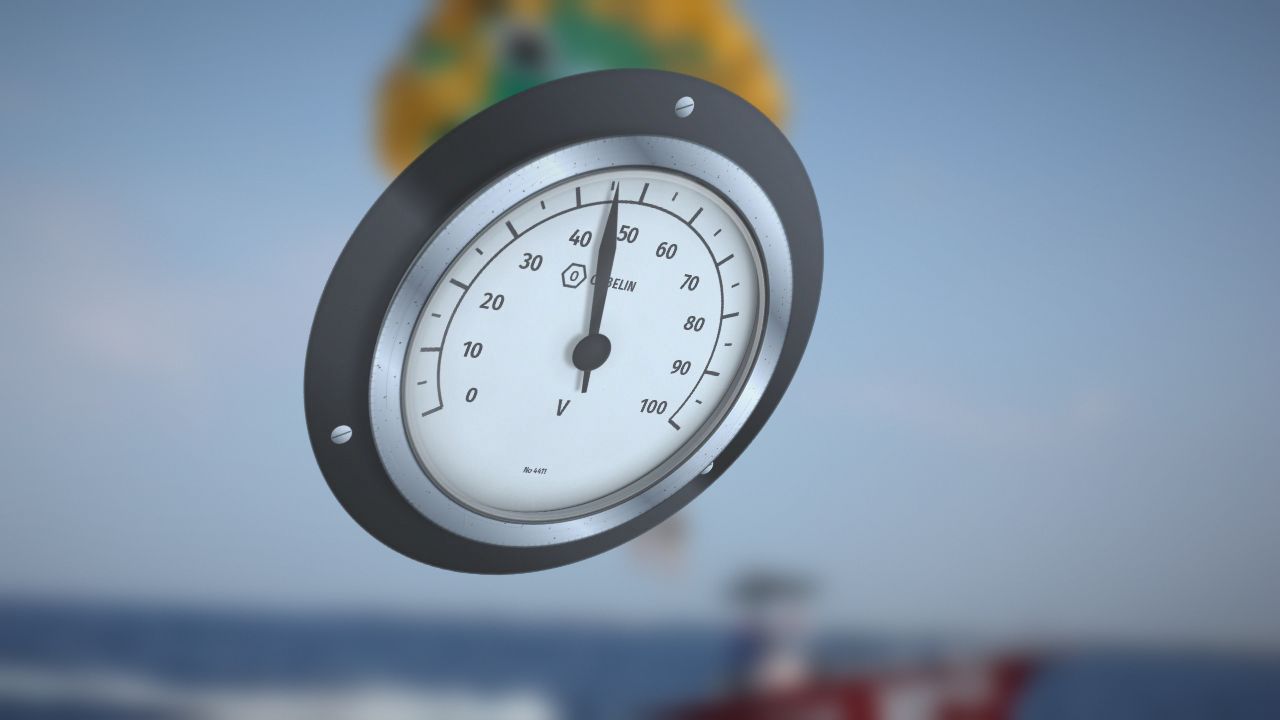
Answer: {"value": 45, "unit": "V"}
